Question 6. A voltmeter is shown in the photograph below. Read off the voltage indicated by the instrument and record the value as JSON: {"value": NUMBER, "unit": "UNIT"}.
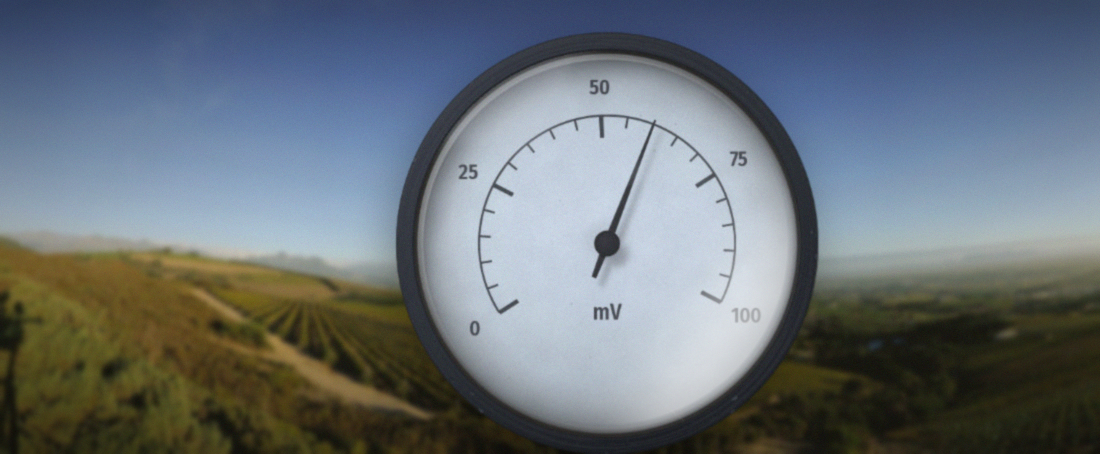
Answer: {"value": 60, "unit": "mV"}
